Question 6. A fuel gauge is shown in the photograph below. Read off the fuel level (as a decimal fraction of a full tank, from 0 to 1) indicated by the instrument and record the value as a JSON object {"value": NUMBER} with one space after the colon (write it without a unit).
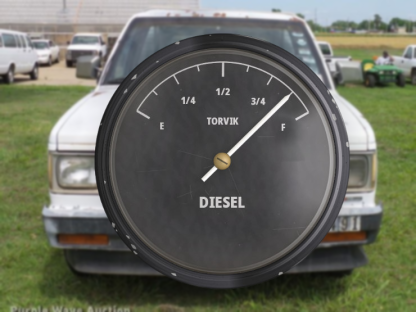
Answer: {"value": 0.875}
